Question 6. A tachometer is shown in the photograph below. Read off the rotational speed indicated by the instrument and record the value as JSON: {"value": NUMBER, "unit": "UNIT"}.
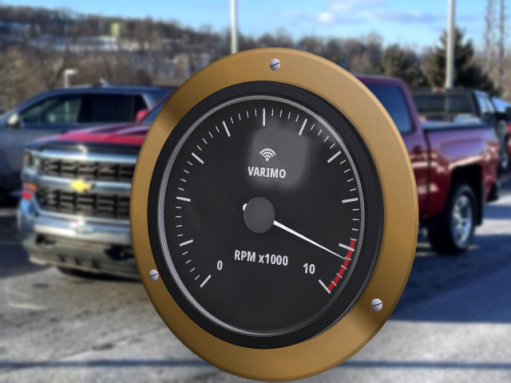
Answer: {"value": 9200, "unit": "rpm"}
